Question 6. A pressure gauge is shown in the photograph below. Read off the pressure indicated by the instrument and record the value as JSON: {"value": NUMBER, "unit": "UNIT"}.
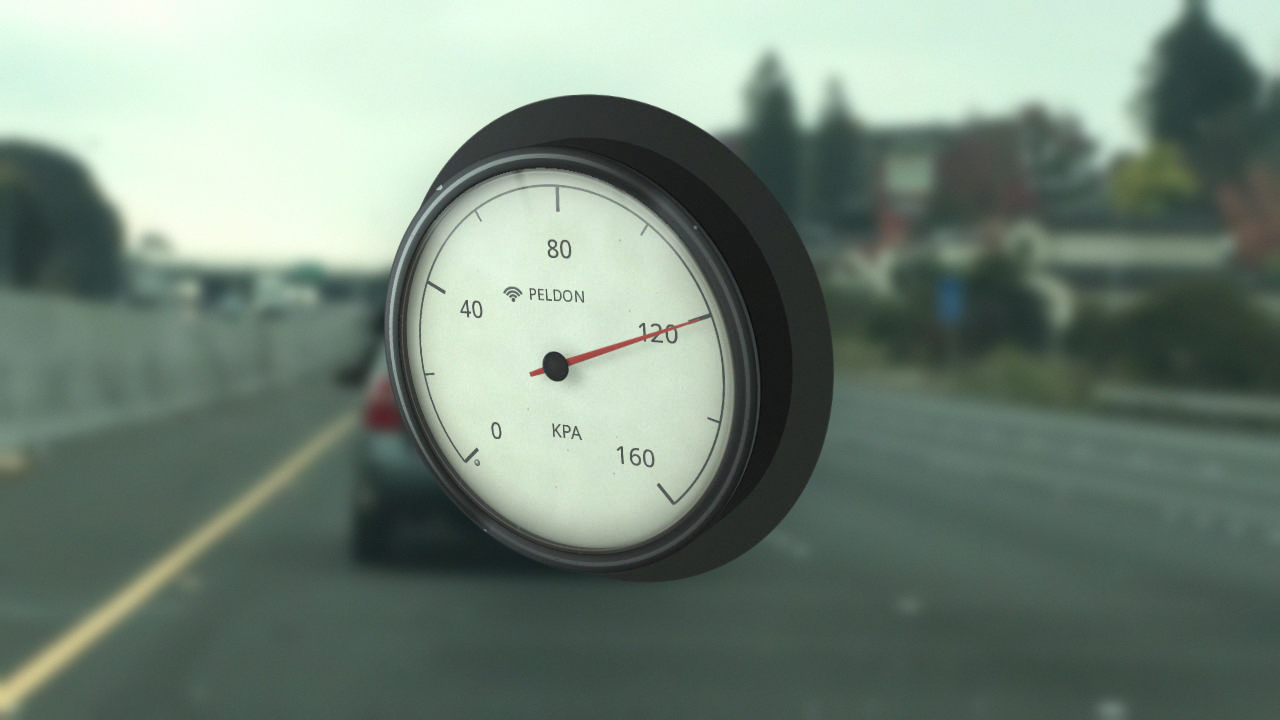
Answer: {"value": 120, "unit": "kPa"}
